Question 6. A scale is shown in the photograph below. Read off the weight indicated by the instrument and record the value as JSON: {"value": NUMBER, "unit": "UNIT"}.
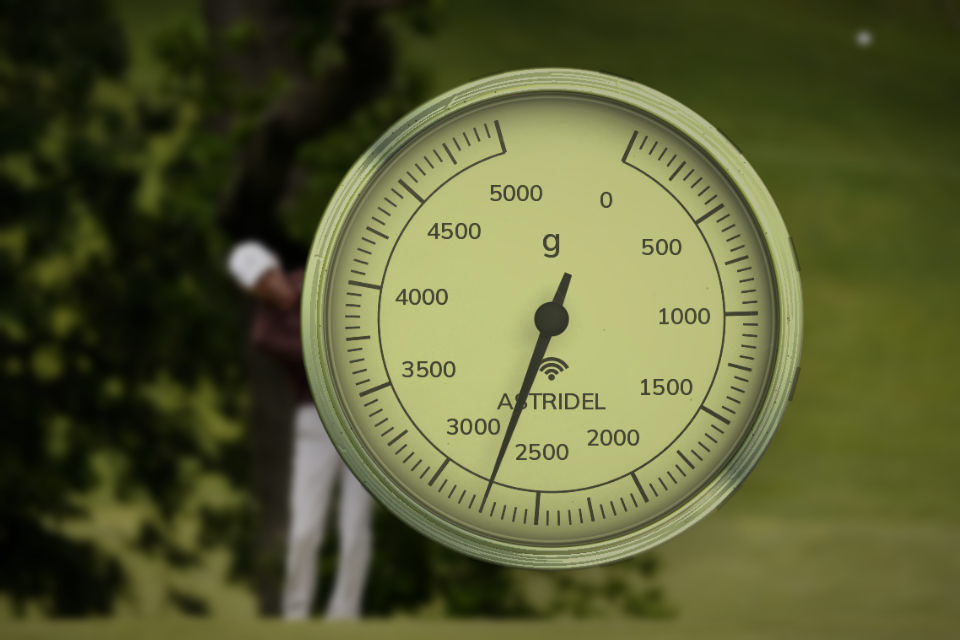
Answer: {"value": 2750, "unit": "g"}
